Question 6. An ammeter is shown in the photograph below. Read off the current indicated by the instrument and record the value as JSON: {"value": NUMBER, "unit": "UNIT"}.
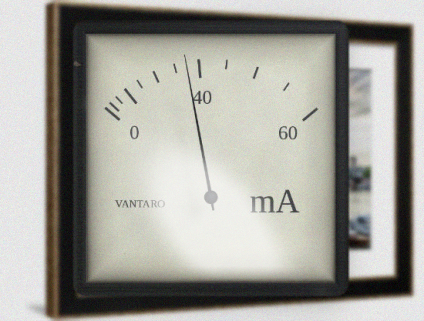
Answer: {"value": 37.5, "unit": "mA"}
